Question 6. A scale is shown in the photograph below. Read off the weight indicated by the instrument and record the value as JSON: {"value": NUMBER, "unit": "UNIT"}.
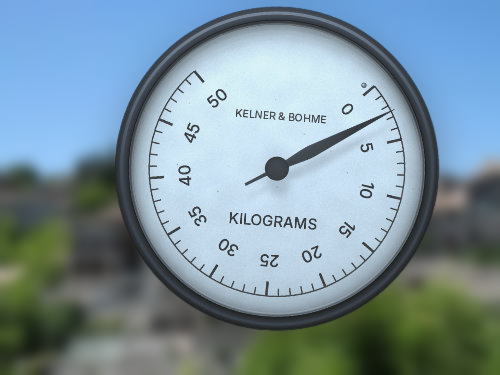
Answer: {"value": 2.5, "unit": "kg"}
